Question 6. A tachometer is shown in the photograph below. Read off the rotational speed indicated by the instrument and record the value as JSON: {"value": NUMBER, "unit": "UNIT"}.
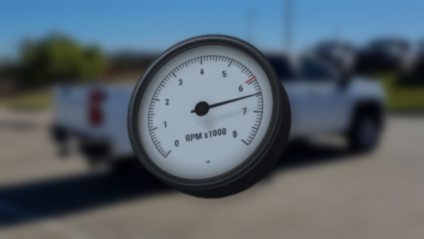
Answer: {"value": 6500, "unit": "rpm"}
